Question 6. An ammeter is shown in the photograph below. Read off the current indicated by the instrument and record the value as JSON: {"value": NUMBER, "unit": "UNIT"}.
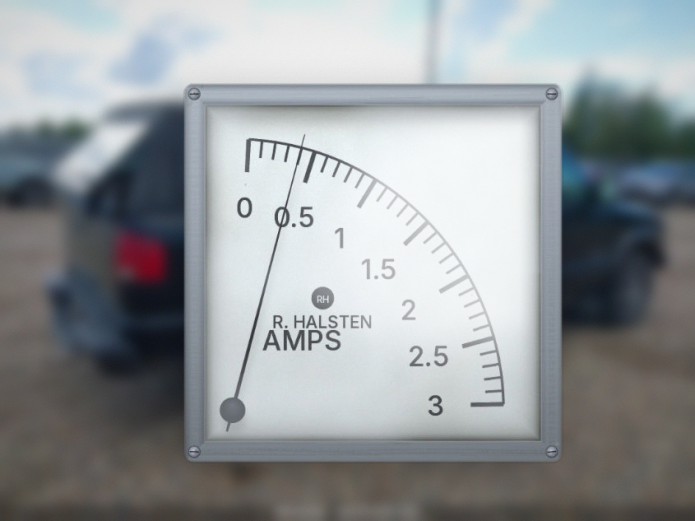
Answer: {"value": 0.4, "unit": "A"}
